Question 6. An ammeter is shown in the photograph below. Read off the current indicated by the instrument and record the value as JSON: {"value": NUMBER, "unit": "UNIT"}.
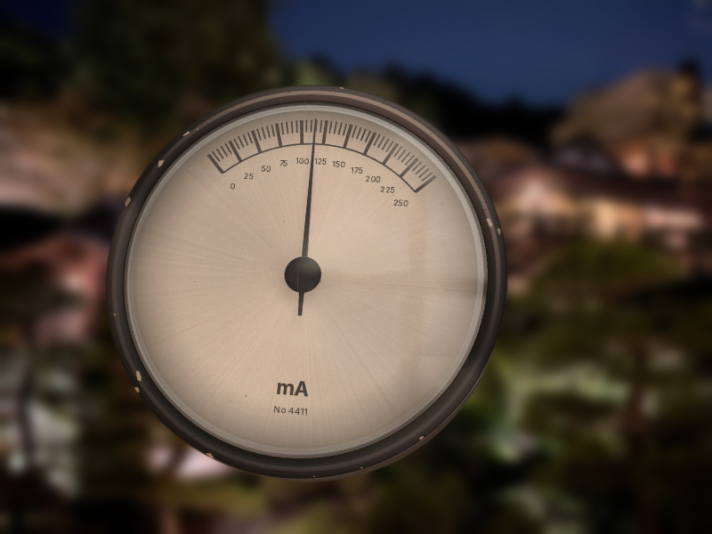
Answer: {"value": 115, "unit": "mA"}
